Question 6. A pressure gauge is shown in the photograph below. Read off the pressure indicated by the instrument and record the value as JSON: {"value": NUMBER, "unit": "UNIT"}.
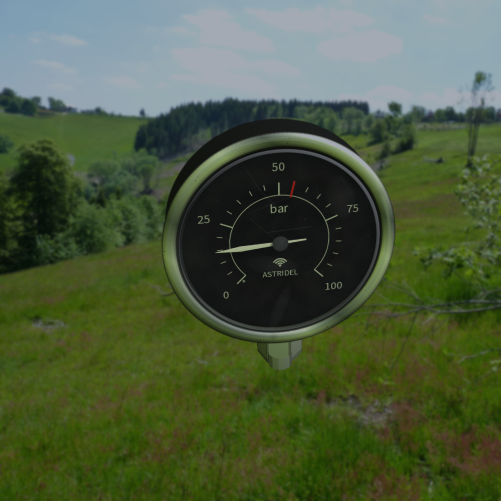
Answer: {"value": 15, "unit": "bar"}
